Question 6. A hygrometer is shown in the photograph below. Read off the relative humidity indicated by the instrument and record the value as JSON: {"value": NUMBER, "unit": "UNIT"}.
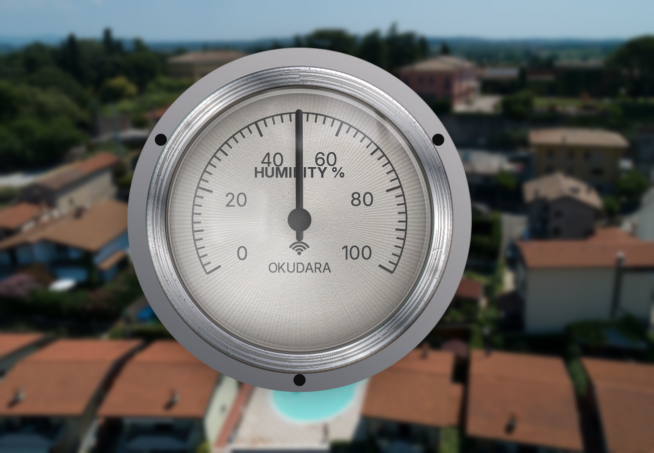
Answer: {"value": 50, "unit": "%"}
